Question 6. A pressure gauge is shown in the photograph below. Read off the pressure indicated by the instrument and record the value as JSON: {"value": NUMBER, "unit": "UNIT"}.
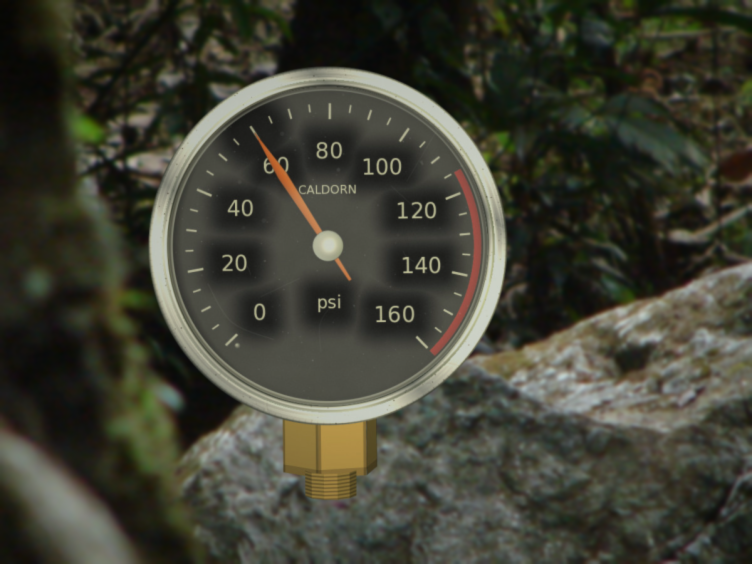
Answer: {"value": 60, "unit": "psi"}
